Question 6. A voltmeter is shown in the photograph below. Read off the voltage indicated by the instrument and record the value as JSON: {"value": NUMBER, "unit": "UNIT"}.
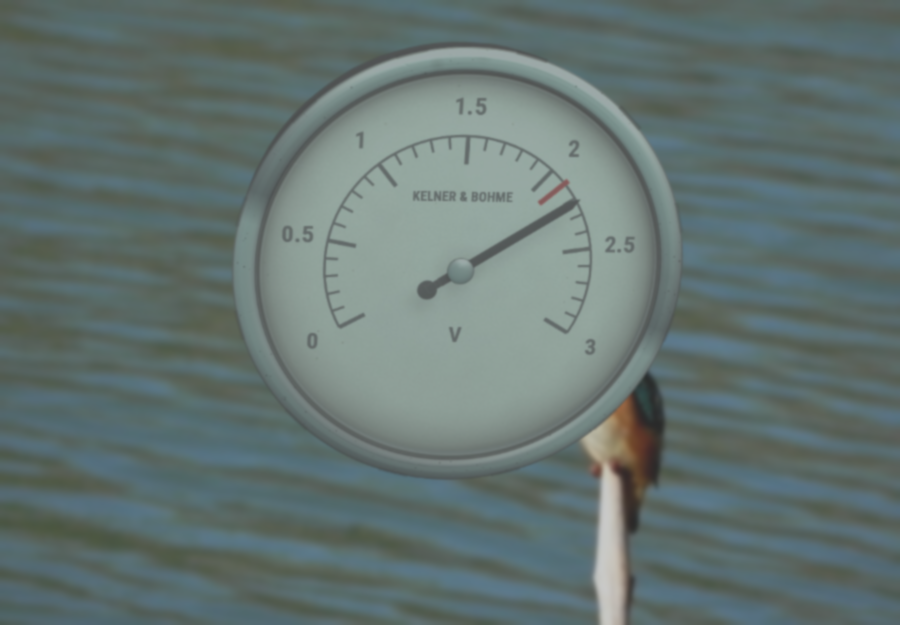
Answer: {"value": 2.2, "unit": "V"}
